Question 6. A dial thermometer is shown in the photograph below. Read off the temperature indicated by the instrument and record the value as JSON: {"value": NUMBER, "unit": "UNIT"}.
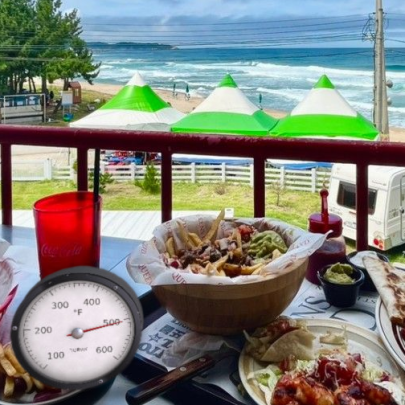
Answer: {"value": 500, "unit": "°F"}
